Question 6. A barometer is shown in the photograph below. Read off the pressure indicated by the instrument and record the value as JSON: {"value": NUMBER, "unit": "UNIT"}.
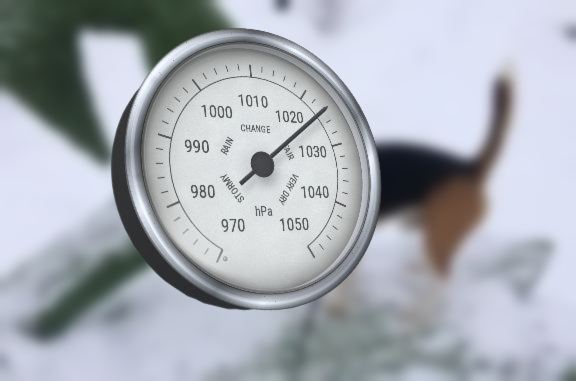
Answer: {"value": 1024, "unit": "hPa"}
